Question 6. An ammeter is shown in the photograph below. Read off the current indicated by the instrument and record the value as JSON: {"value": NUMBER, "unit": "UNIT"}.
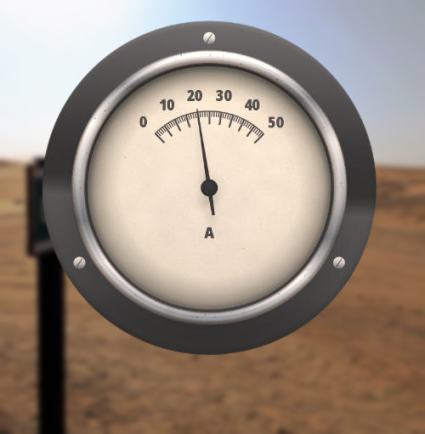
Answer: {"value": 20, "unit": "A"}
